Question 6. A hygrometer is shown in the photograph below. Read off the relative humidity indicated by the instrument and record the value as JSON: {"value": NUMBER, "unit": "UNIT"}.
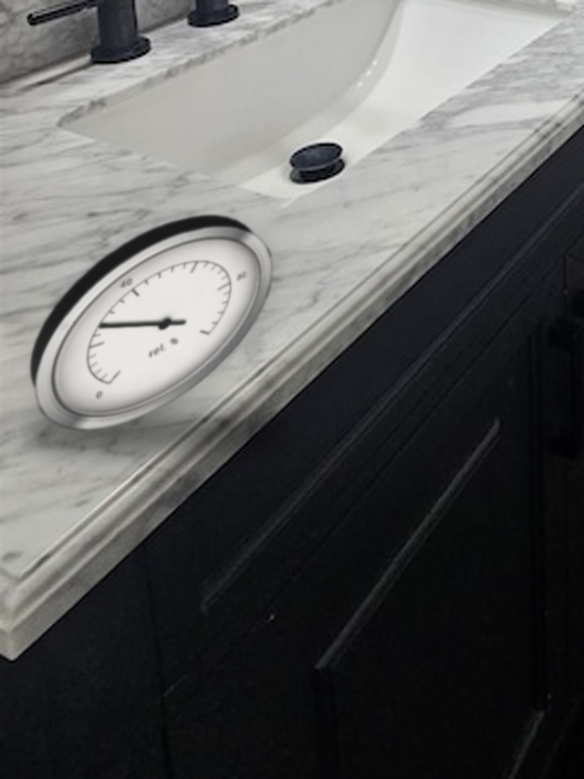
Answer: {"value": 28, "unit": "%"}
